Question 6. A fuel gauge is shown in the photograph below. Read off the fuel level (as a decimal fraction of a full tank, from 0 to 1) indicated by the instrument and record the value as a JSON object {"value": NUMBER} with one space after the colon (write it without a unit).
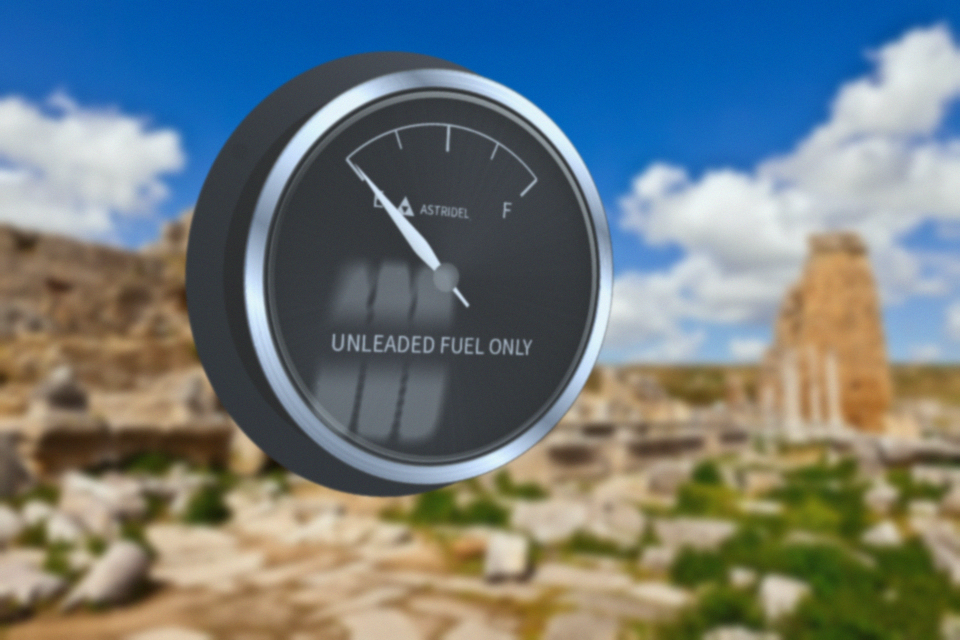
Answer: {"value": 0}
